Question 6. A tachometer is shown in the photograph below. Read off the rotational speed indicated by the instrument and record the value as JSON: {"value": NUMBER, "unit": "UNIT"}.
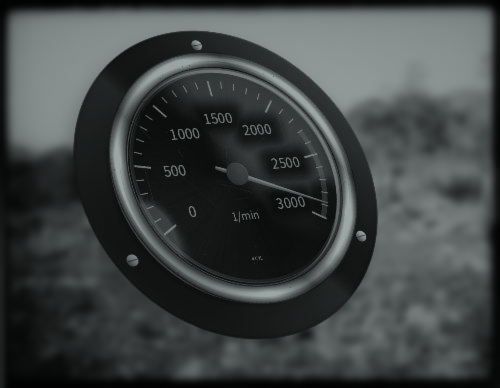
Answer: {"value": 2900, "unit": "rpm"}
